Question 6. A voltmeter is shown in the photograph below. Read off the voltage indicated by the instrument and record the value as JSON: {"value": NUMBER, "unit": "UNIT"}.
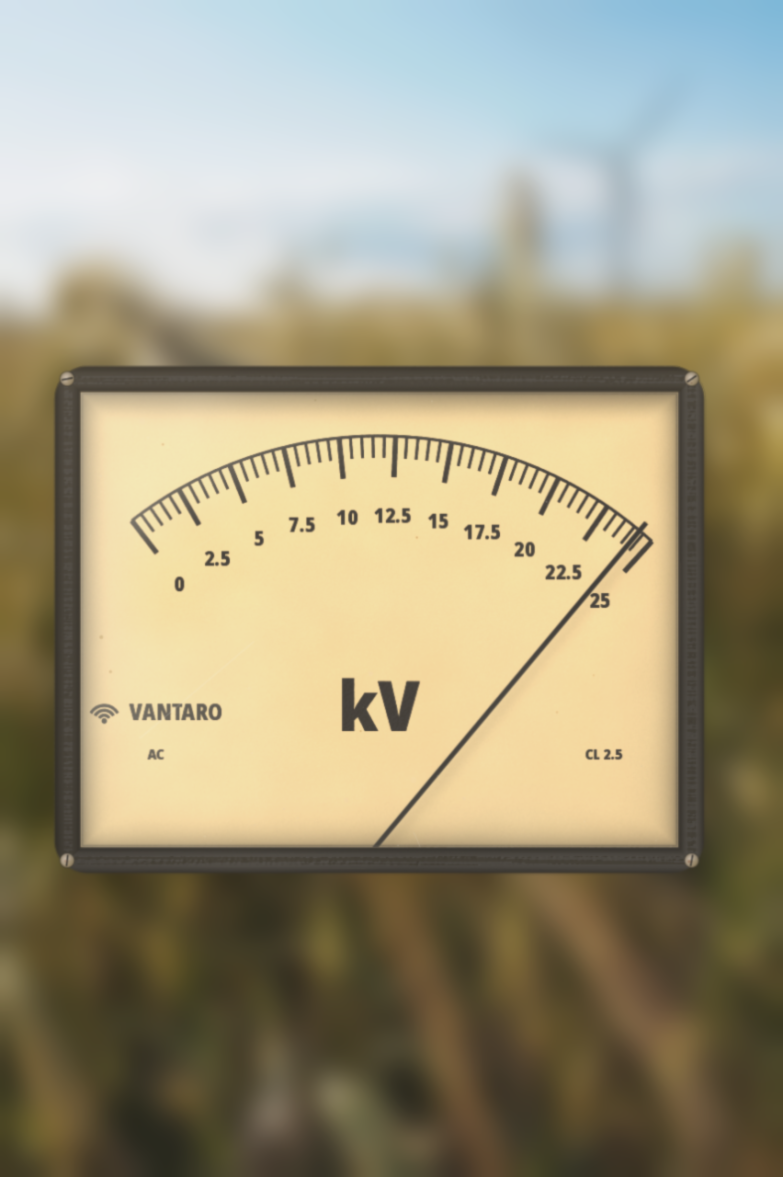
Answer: {"value": 24.25, "unit": "kV"}
